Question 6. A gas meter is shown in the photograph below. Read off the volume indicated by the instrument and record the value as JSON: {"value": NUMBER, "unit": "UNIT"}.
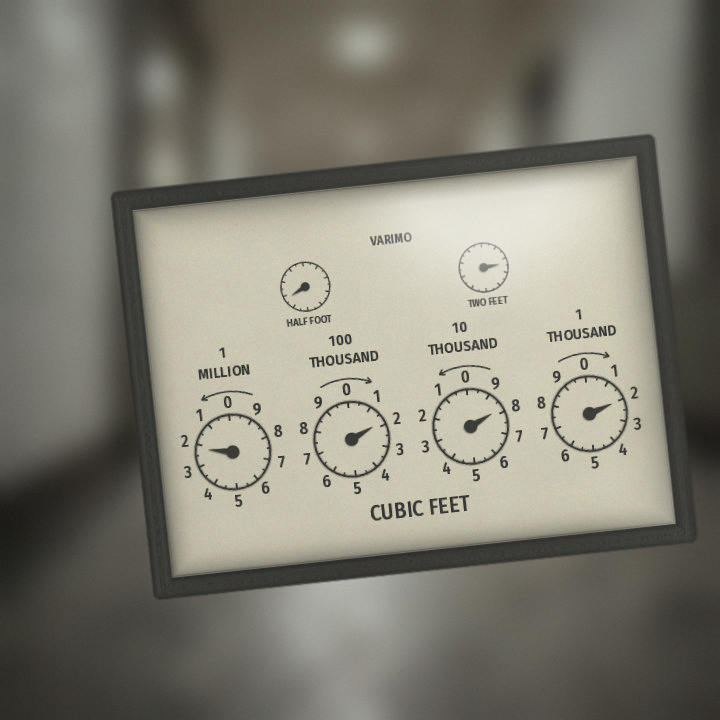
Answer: {"value": 218200, "unit": "ft³"}
